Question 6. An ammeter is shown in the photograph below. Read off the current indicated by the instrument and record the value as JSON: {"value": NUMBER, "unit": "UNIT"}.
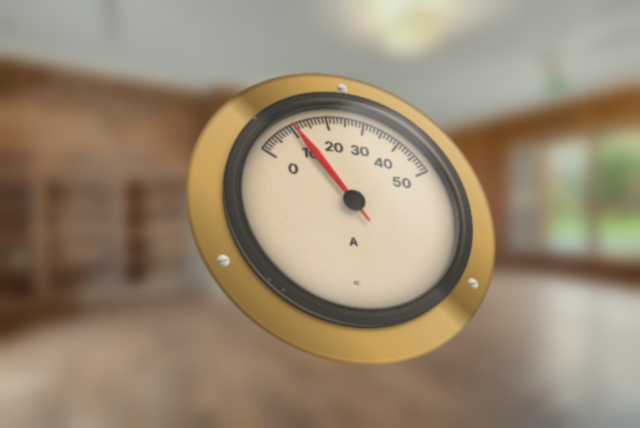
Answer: {"value": 10, "unit": "A"}
